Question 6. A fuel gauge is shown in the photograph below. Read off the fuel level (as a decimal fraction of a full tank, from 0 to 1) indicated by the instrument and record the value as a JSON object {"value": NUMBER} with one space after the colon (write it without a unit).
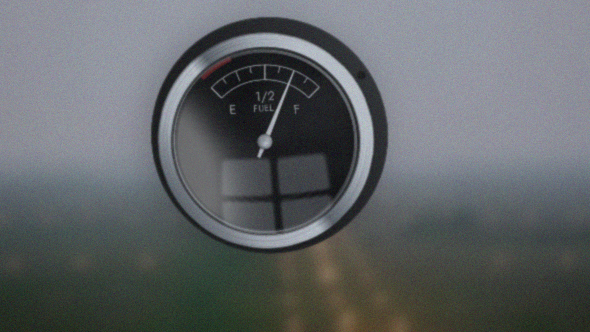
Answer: {"value": 0.75}
